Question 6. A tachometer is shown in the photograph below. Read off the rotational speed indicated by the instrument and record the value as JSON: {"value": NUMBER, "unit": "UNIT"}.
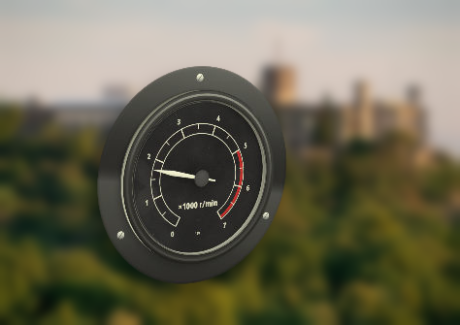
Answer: {"value": 1750, "unit": "rpm"}
